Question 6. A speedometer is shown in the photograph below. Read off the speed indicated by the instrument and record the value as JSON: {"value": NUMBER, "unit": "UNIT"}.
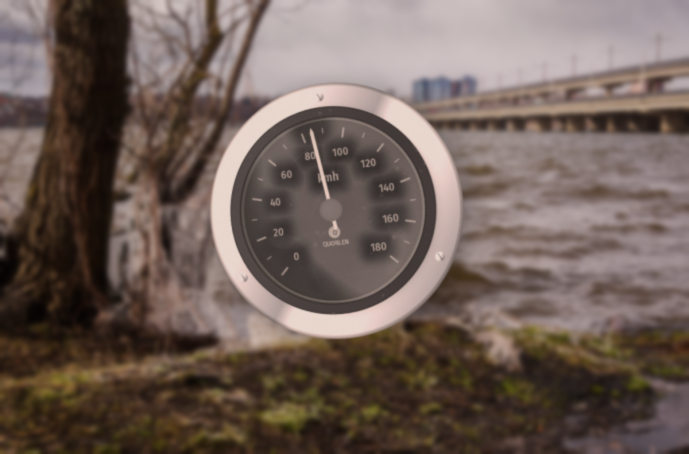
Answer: {"value": 85, "unit": "km/h"}
